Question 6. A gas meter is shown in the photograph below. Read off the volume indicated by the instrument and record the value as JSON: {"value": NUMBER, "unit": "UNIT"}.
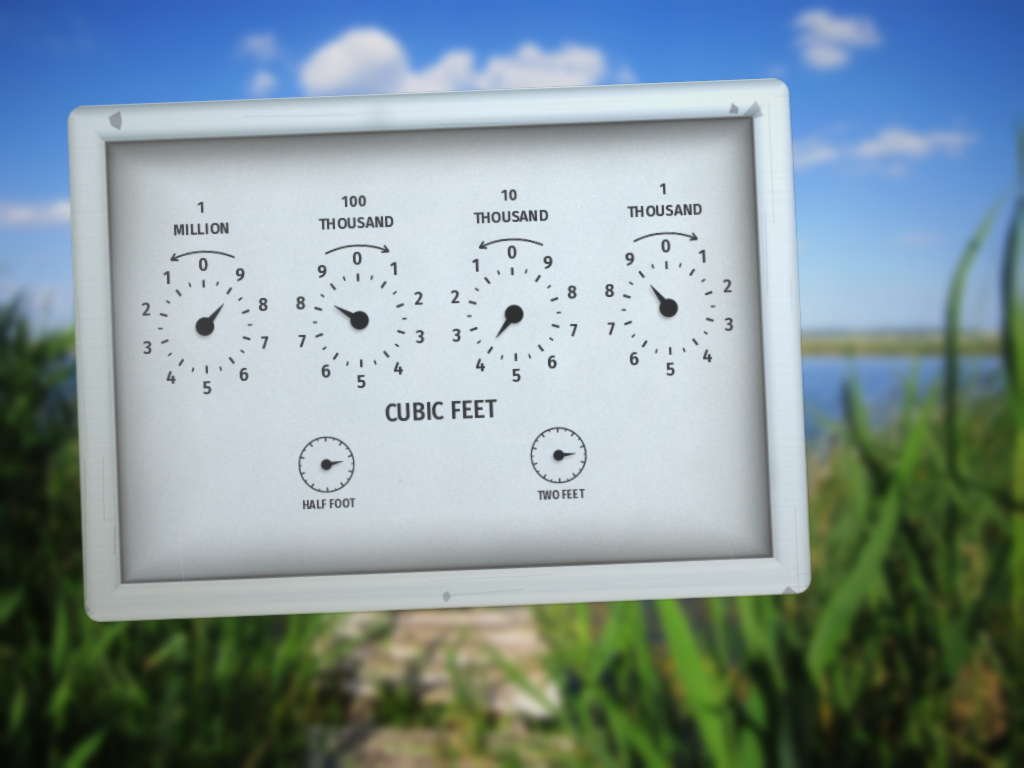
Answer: {"value": 883900, "unit": "ft³"}
